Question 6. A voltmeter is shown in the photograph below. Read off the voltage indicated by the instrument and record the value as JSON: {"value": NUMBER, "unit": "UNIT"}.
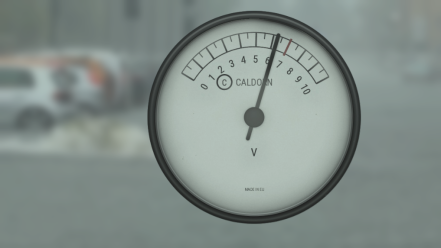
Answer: {"value": 6.25, "unit": "V"}
